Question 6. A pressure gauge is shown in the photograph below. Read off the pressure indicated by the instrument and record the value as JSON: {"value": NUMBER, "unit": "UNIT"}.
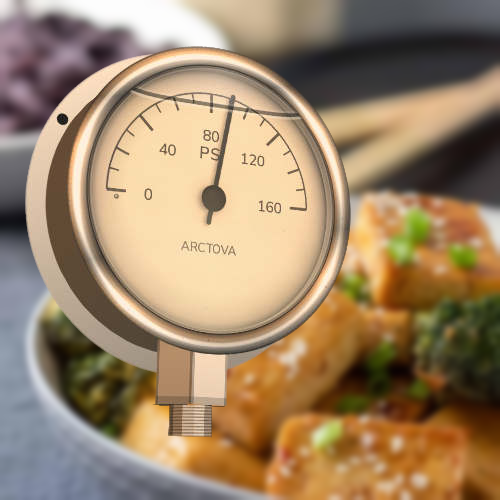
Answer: {"value": 90, "unit": "psi"}
